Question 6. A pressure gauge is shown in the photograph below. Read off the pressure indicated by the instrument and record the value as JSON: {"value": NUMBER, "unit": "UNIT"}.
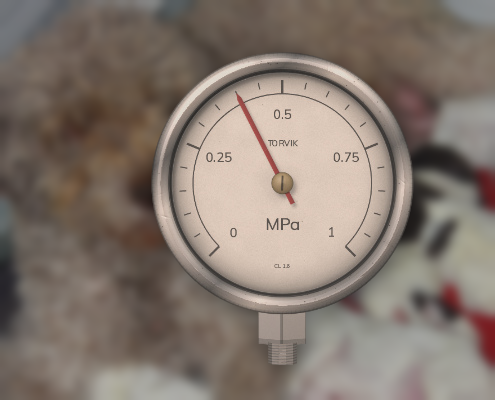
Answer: {"value": 0.4, "unit": "MPa"}
